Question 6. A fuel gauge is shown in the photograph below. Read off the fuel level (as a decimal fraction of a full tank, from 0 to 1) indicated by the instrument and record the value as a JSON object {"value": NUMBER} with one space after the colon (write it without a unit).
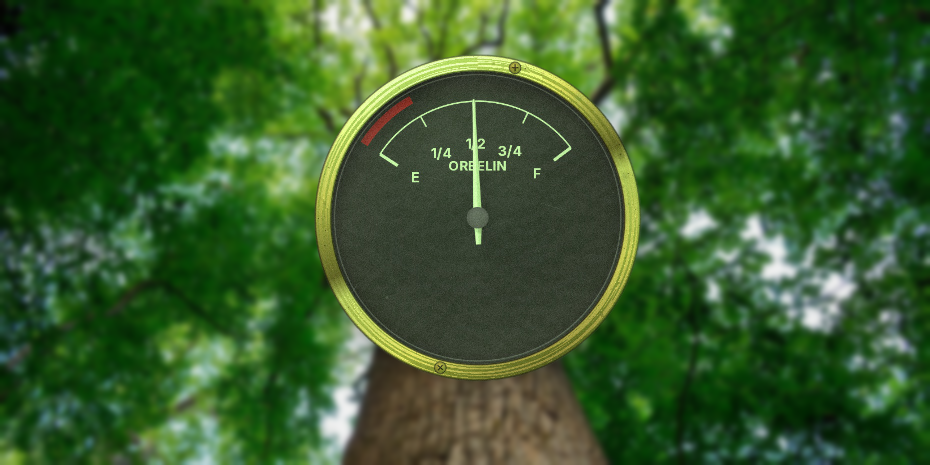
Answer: {"value": 0.5}
